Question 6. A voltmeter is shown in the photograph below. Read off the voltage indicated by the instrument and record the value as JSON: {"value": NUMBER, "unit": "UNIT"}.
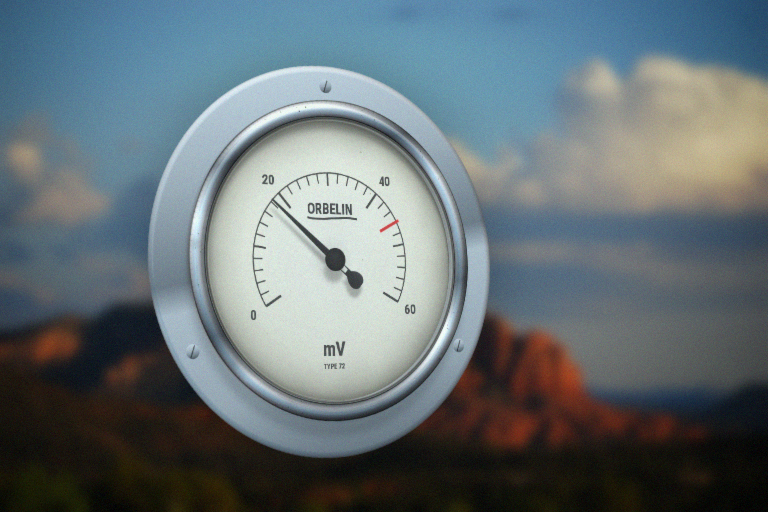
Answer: {"value": 18, "unit": "mV"}
